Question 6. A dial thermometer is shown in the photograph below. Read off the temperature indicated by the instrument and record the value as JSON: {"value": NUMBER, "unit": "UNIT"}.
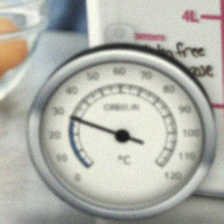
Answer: {"value": 30, "unit": "°C"}
